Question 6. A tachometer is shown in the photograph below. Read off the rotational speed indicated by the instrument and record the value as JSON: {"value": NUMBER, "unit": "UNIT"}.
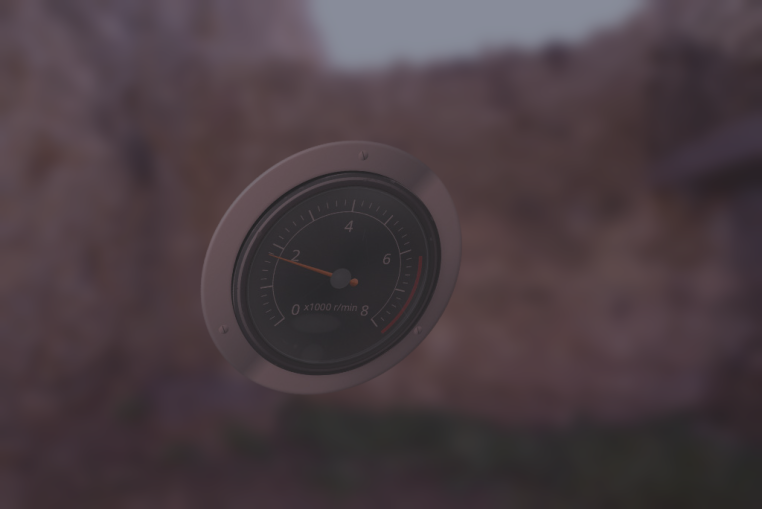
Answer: {"value": 1800, "unit": "rpm"}
